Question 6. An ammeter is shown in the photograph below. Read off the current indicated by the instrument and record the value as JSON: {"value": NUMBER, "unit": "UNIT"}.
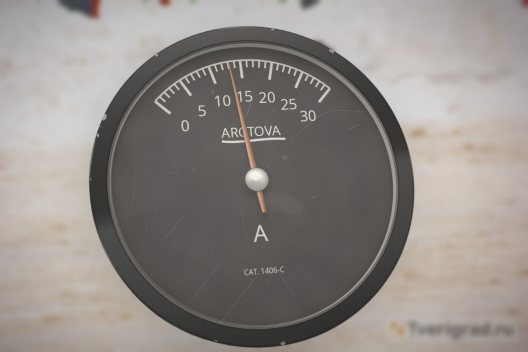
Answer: {"value": 13, "unit": "A"}
